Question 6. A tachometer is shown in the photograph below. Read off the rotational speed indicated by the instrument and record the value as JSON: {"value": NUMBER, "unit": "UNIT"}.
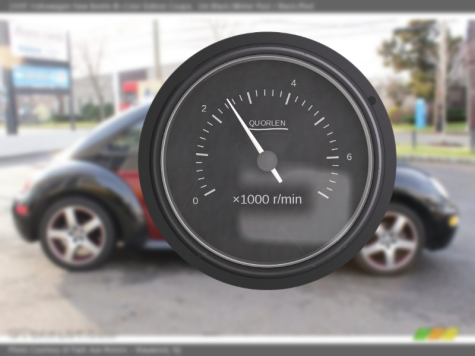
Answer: {"value": 2500, "unit": "rpm"}
